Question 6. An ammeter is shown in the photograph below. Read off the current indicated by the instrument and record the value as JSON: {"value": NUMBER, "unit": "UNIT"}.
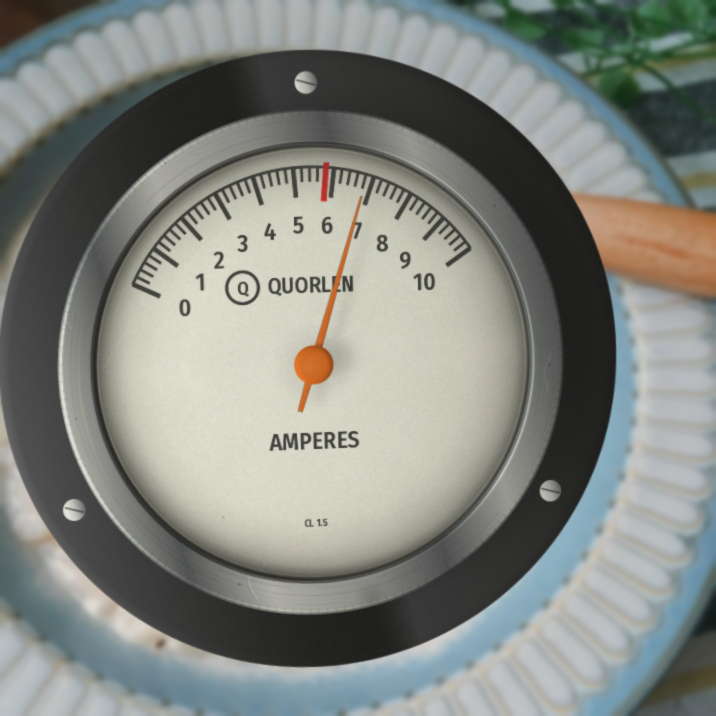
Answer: {"value": 6.8, "unit": "A"}
